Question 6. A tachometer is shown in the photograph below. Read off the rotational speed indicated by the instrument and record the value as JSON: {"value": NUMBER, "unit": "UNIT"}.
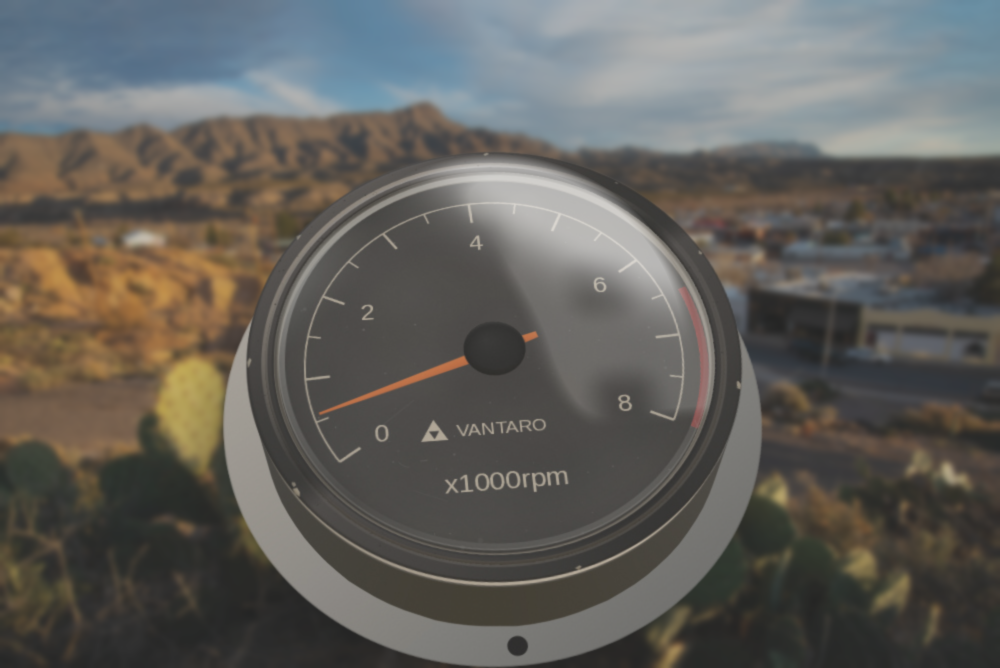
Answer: {"value": 500, "unit": "rpm"}
